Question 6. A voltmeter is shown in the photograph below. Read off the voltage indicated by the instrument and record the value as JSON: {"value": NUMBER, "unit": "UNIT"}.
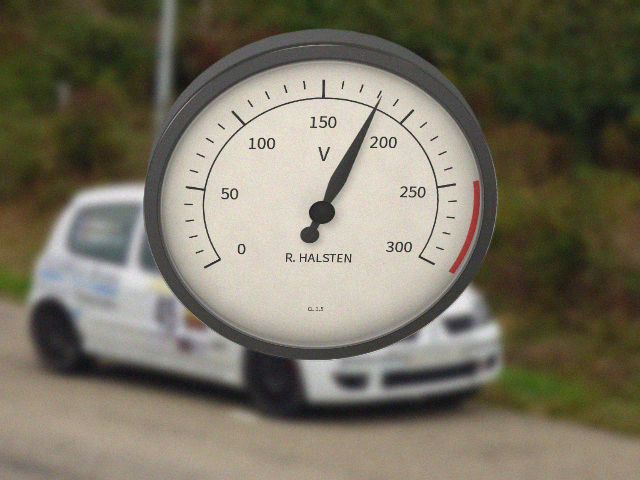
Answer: {"value": 180, "unit": "V"}
